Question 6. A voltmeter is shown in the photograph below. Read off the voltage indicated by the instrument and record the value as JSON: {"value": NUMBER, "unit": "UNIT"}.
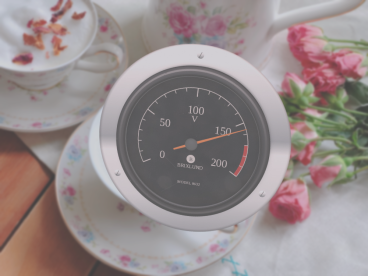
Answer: {"value": 155, "unit": "V"}
